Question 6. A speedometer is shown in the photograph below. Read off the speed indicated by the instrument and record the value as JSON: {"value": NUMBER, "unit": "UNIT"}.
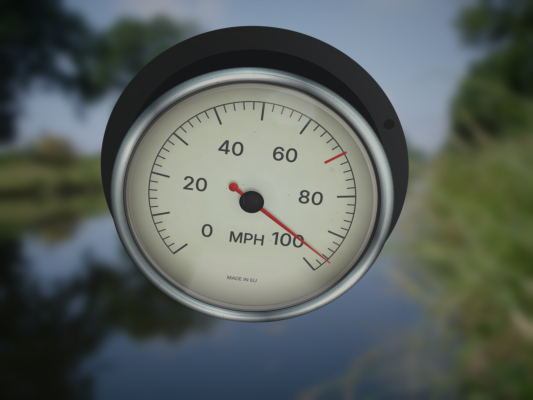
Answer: {"value": 96, "unit": "mph"}
